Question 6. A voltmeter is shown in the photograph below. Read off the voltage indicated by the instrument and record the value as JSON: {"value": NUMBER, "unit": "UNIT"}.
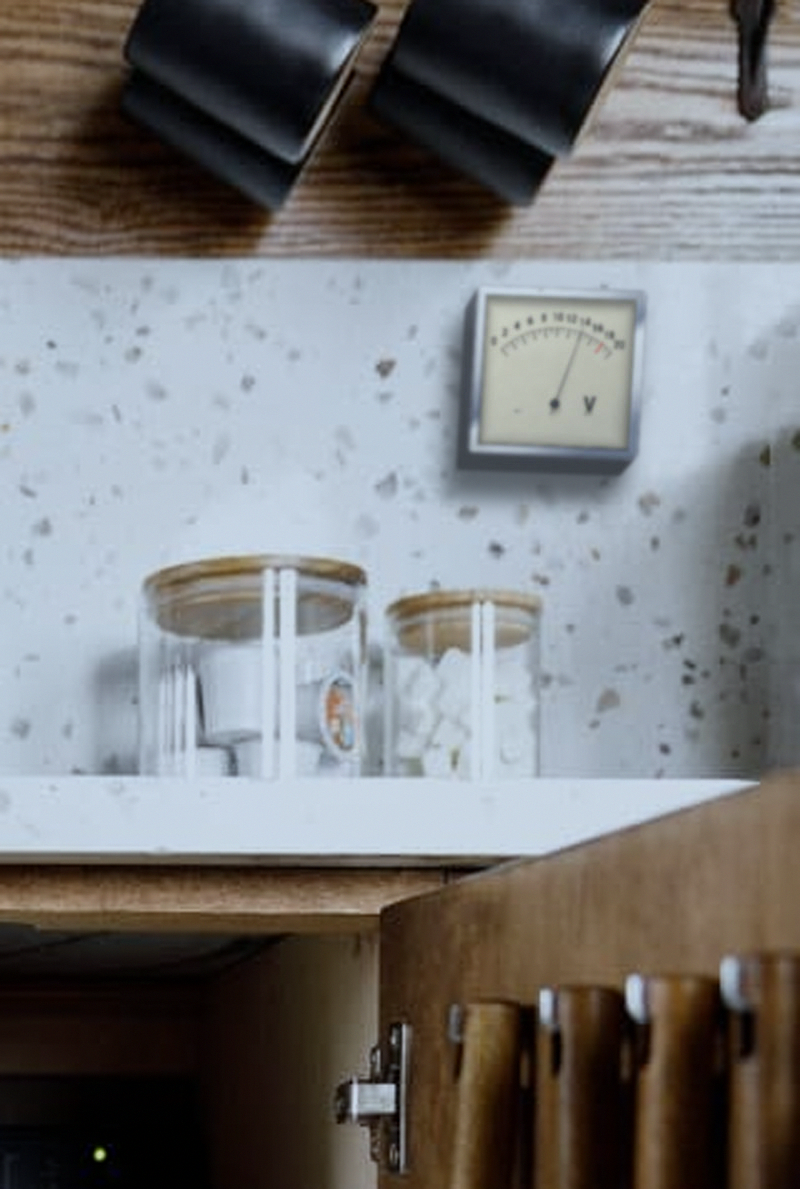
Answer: {"value": 14, "unit": "V"}
